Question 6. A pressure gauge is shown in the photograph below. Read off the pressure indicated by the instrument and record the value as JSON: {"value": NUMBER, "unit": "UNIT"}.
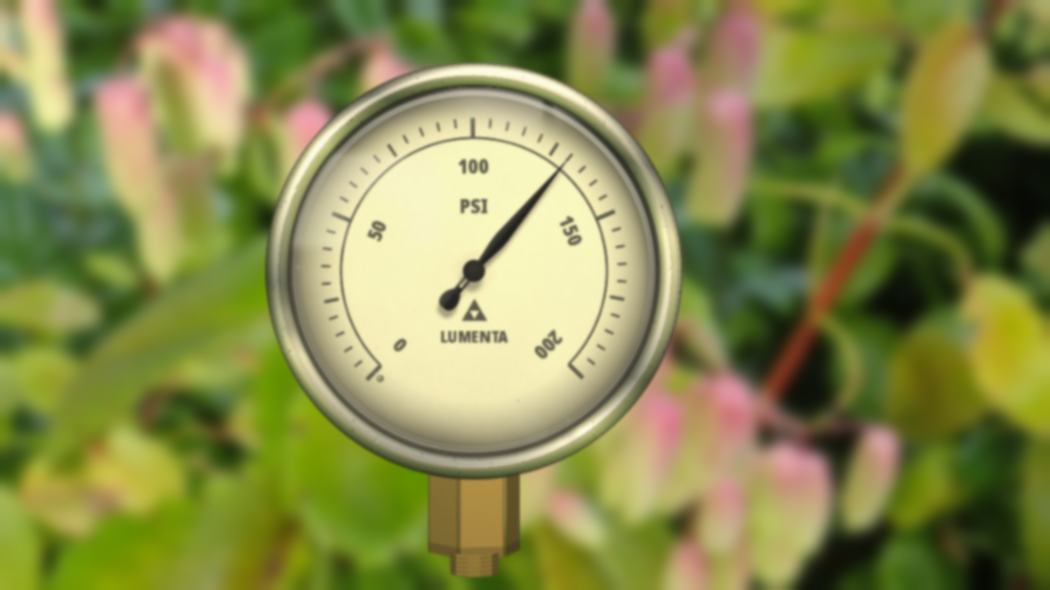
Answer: {"value": 130, "unit": "psi"}
